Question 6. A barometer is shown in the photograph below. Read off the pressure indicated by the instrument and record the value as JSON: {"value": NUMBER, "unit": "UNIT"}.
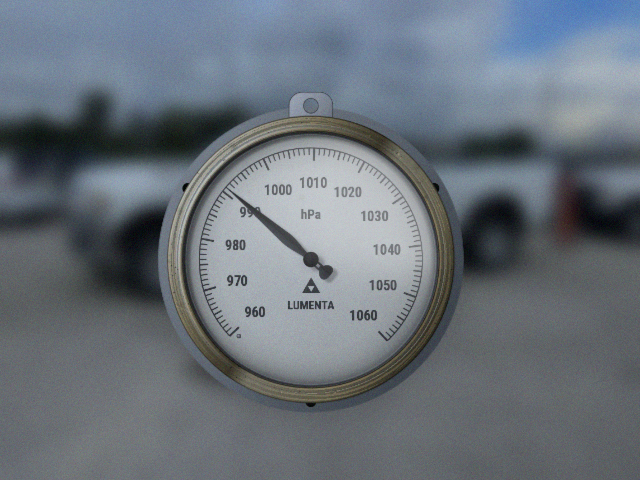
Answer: {"value": 991, "unit": "hPa"}
